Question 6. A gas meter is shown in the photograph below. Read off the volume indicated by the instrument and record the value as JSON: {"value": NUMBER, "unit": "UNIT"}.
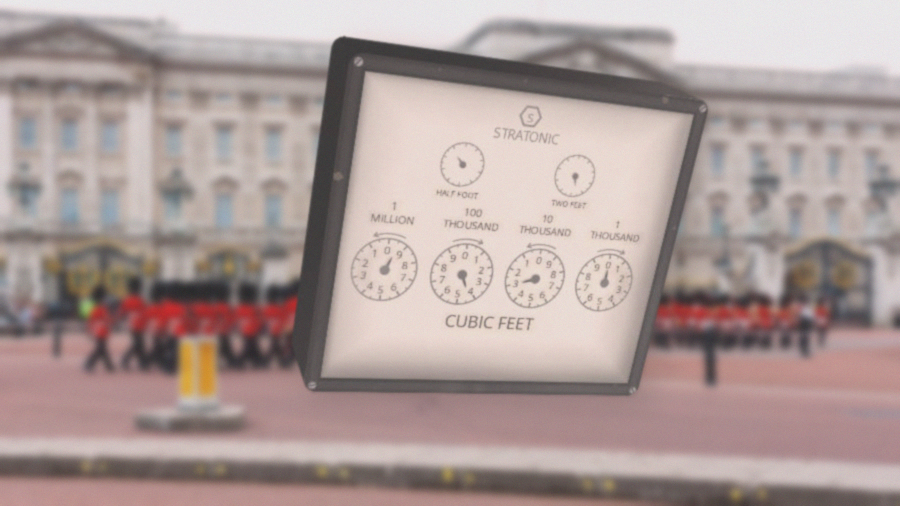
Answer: {"value": 943000, "unit": "ft³"}
